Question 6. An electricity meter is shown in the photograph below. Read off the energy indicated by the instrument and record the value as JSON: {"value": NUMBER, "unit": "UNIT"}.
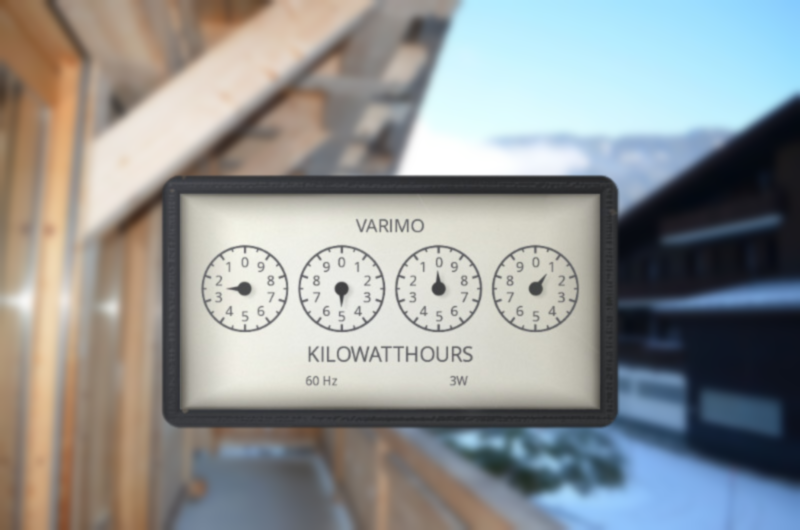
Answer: {"value": 2501, "unit": "kWh"}
